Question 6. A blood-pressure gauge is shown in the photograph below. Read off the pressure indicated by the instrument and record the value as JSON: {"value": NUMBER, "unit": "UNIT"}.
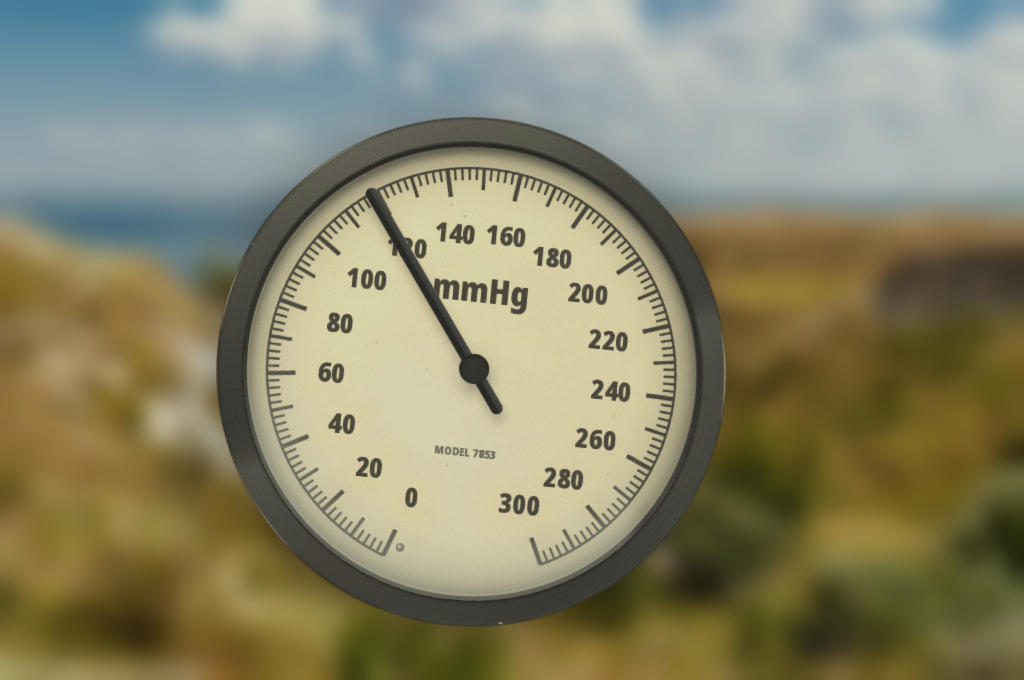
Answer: {"value": 118, "unit": "mmHg"}
